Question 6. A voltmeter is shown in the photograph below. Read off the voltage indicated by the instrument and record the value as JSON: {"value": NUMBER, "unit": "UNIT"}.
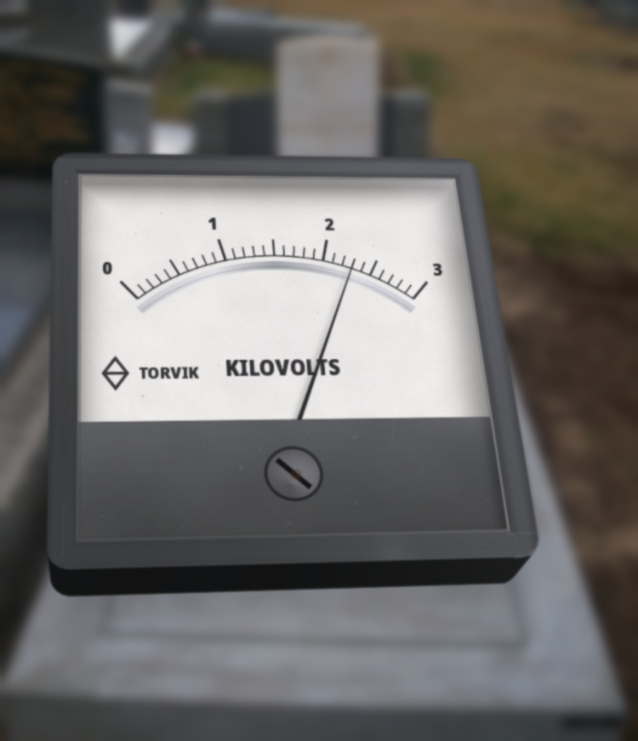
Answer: {"value": 2.3, "unit": "kV"}
